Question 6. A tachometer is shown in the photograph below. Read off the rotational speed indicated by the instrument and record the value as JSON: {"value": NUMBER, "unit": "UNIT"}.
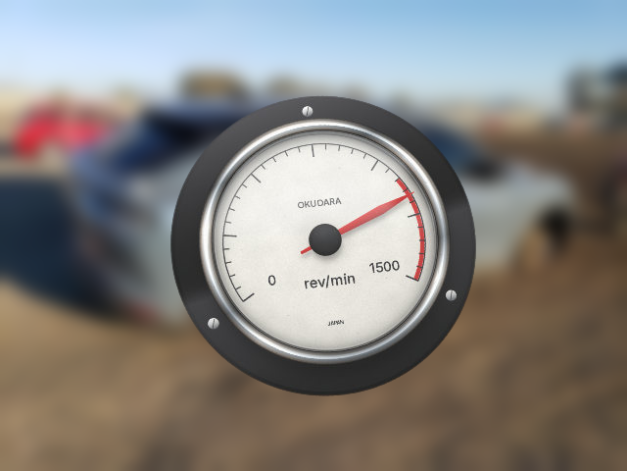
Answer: {"value": 1175, "unit": "rpm"}
